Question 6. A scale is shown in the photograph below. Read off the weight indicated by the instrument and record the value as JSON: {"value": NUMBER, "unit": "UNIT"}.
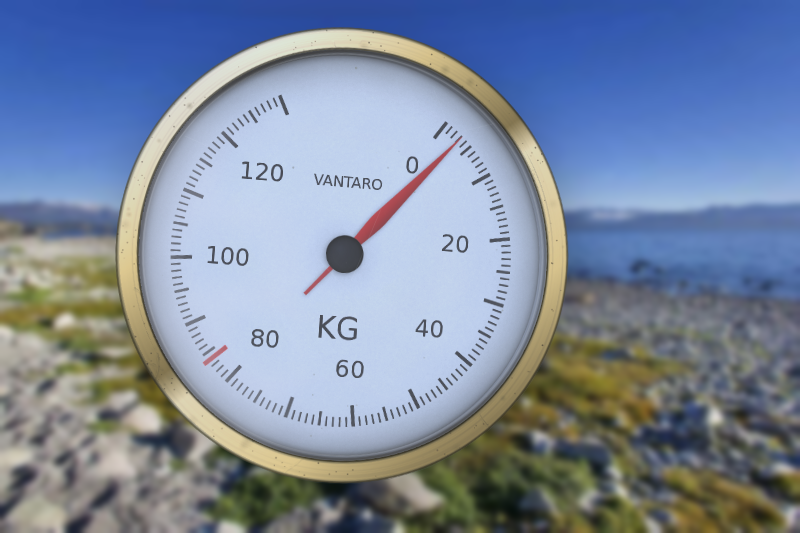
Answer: {"value": 3, "unit": "kg"}
